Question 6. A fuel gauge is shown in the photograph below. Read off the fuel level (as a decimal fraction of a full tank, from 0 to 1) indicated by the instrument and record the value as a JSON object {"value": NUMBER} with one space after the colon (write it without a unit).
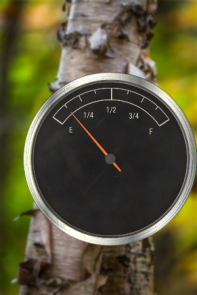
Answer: {"value": 0.125}
